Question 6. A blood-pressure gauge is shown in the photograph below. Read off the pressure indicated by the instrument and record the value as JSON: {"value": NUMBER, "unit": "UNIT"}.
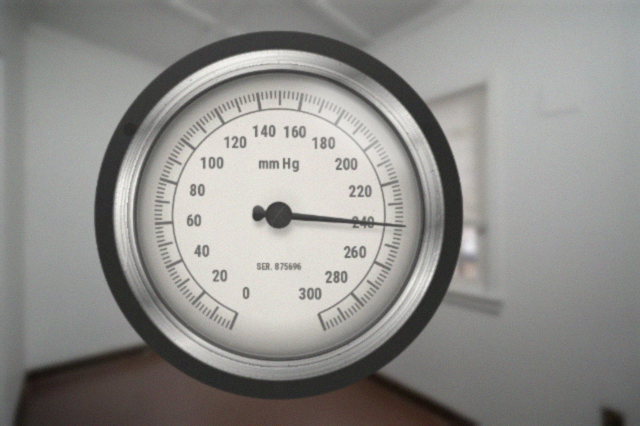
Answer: {"value": 240, "unit": "mmHg"}
